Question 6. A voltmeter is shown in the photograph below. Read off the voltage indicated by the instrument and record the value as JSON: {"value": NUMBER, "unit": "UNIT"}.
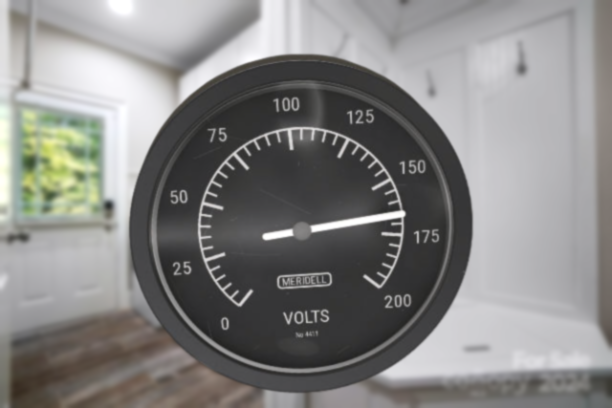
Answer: {"value": 165, "unit": "V"}
